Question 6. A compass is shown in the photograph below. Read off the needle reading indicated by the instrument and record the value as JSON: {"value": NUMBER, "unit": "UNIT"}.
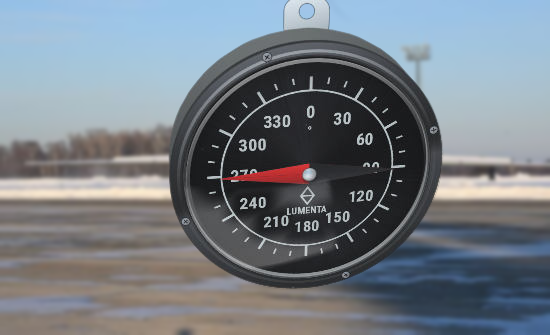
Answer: {"value": 270, "unit": "°"}
